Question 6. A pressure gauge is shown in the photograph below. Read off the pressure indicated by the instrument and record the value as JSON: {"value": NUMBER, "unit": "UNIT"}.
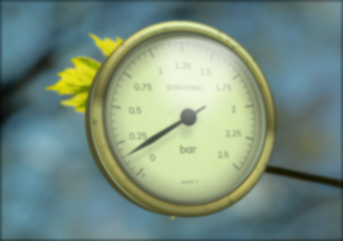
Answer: {"value": 0.15, "unit": "bar"}
